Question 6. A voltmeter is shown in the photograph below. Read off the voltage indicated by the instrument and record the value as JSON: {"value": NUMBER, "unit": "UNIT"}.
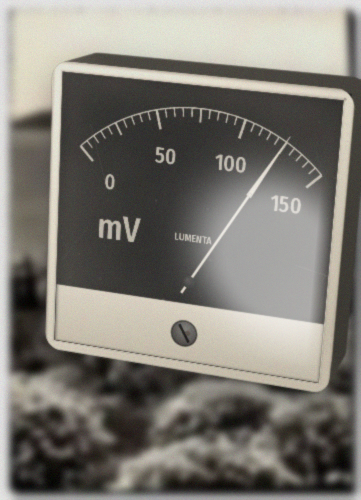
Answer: {"value": 125, "unit": "mV"}
